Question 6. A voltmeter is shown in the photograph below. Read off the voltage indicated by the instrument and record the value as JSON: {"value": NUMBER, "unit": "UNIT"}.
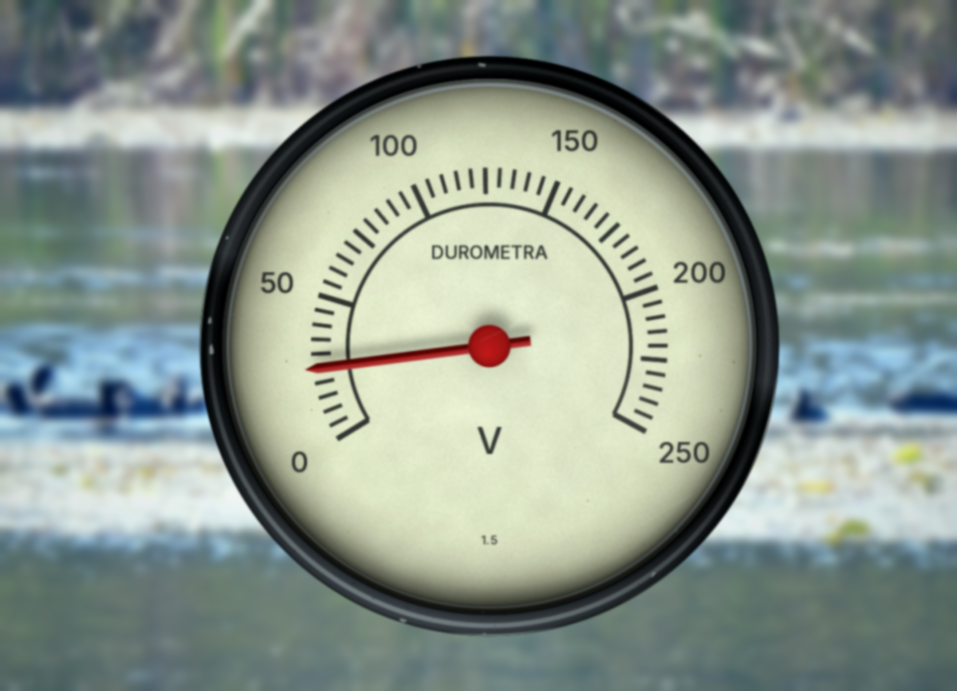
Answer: {"value": 25, "unit": "V"}
